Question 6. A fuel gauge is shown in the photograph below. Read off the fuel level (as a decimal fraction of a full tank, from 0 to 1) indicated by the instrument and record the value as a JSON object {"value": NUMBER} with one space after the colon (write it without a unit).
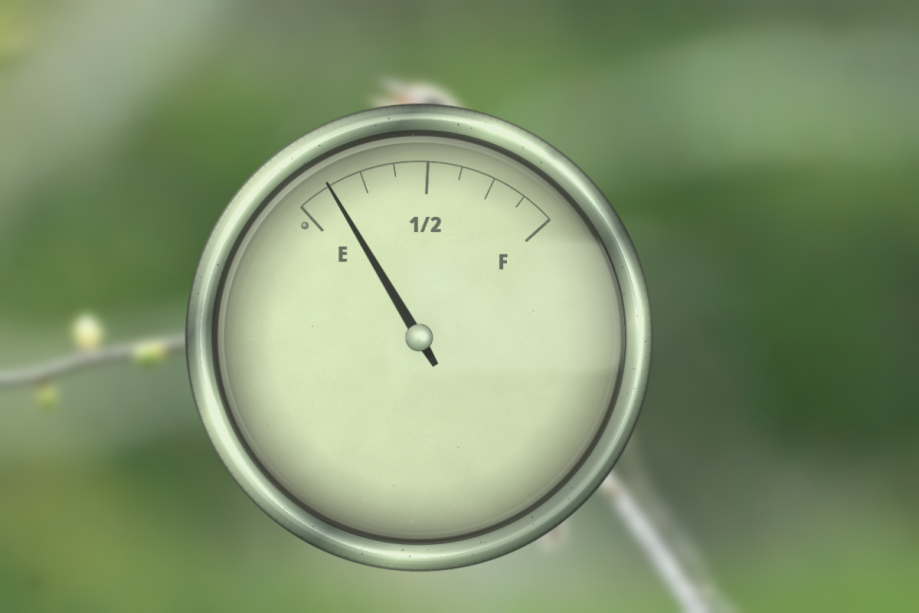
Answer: {"value": 0.125}
